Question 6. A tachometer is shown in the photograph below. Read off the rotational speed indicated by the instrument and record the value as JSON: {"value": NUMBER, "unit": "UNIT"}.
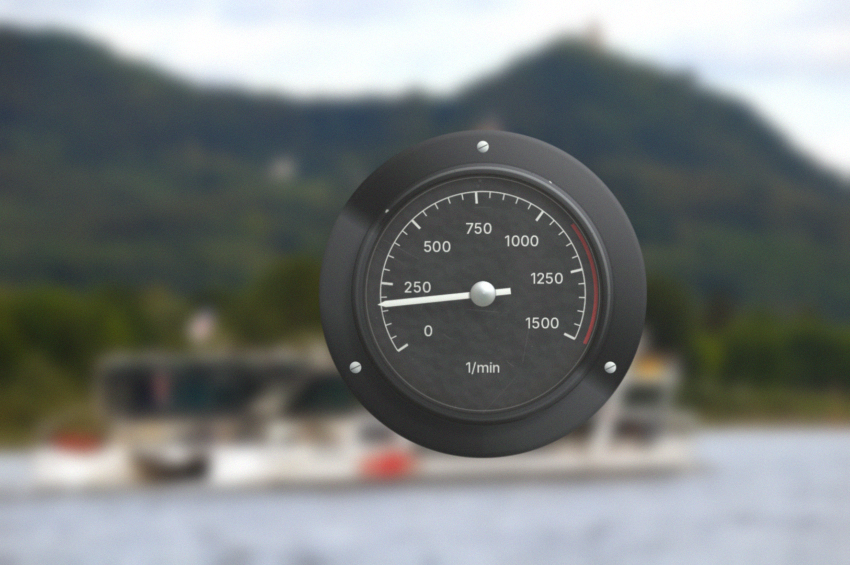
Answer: {"value": 175, "unit": "rpm"}
